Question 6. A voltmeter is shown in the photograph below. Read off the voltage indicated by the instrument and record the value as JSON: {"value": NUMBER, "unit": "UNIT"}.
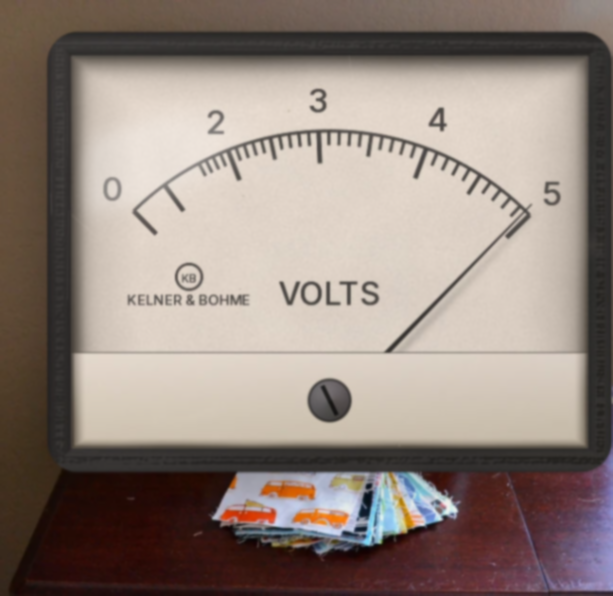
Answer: {"value": 4.95, "unit": "V"}
